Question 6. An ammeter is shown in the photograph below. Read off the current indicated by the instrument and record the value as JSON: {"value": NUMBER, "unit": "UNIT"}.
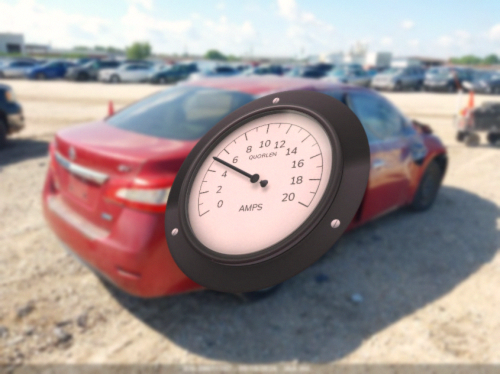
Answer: {"value": 5, "unit": "A"}
